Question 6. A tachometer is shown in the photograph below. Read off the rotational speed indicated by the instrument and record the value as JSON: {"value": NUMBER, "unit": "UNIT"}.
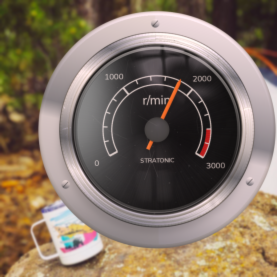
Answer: {"value": 1800, "unit": "rpm"}
